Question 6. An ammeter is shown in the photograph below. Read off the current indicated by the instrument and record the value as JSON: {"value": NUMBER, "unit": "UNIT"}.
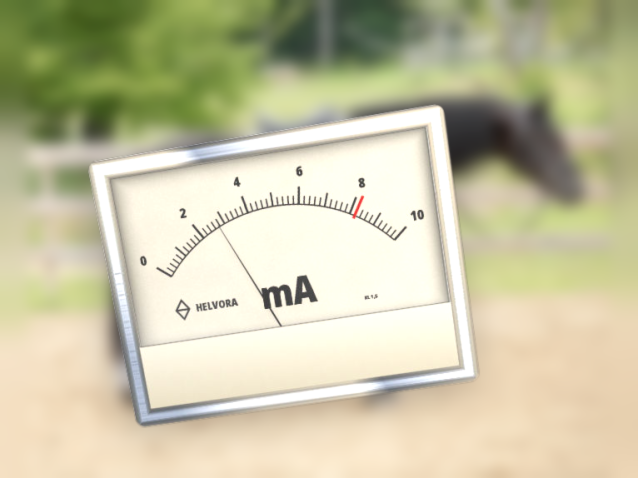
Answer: {"value": 2.8, "unit": "mA"}
